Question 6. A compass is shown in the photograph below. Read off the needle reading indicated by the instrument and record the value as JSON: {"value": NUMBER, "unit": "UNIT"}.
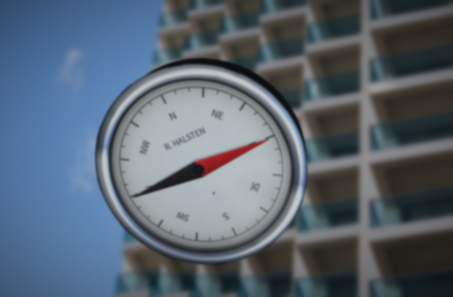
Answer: {"value": 90, "unit": "°"}
